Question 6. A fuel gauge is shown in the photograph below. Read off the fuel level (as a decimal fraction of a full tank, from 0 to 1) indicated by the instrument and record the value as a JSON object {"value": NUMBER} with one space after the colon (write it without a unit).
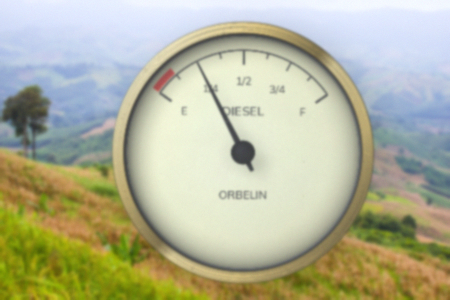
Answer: {"value": 0.25}
